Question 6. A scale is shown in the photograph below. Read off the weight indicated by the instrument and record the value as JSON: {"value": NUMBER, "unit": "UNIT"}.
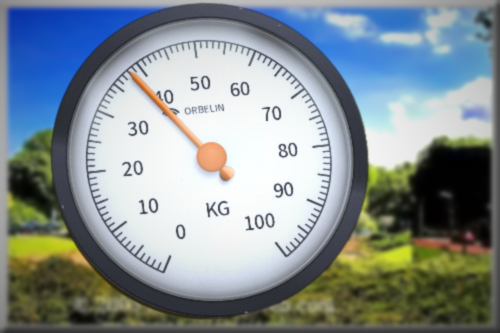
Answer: {"value": 38, "unit": "kg"}
